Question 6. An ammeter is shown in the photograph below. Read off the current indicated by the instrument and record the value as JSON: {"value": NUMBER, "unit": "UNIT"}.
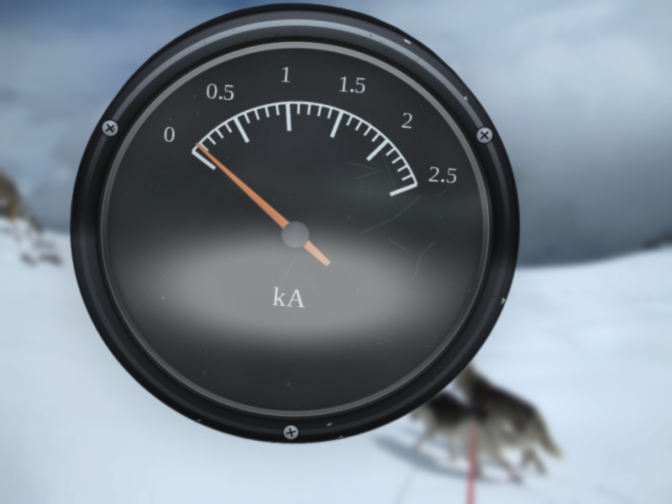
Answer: {"value": 0.1, "unit": "kA"}
